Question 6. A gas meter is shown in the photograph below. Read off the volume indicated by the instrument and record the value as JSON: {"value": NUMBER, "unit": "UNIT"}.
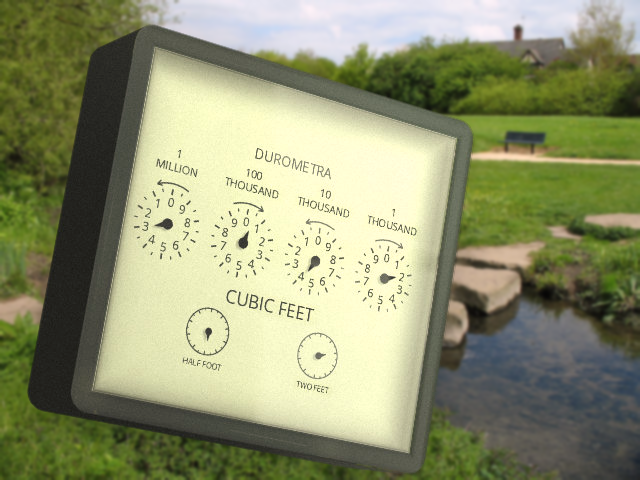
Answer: {"value": 304200, "unit": "ft³"}
